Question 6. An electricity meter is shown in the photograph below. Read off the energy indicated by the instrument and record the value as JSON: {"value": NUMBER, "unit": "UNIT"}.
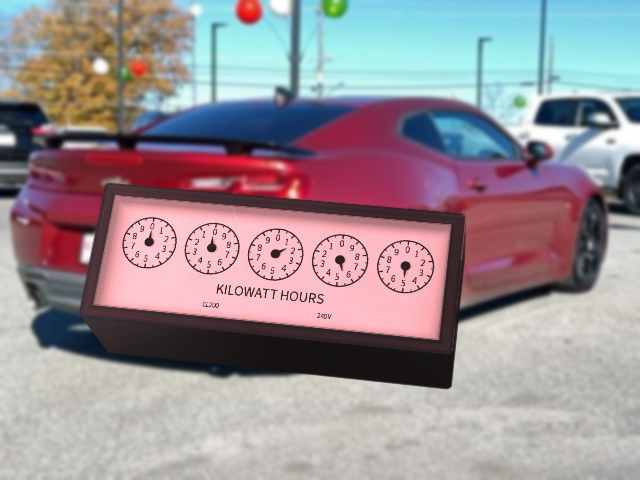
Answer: {"value": 155, "unit": "kWh"}
